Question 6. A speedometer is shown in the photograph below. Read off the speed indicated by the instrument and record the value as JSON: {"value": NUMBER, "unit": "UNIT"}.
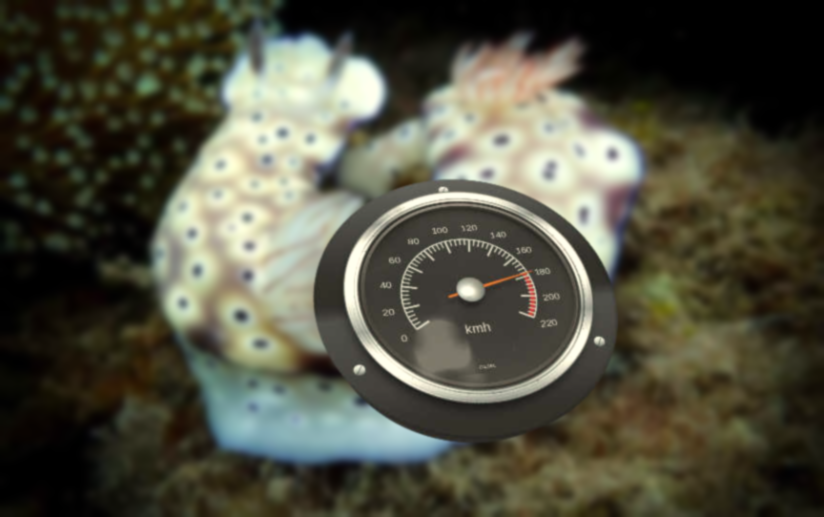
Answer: {"value": 180, "unit": "km/h"}
